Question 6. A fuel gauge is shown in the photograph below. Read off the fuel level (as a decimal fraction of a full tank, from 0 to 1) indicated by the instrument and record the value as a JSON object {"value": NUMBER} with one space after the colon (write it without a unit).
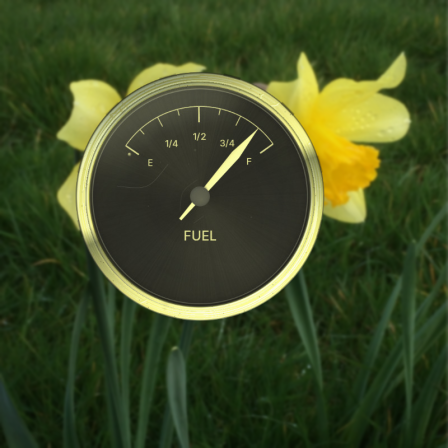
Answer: {"value": 0.875}
